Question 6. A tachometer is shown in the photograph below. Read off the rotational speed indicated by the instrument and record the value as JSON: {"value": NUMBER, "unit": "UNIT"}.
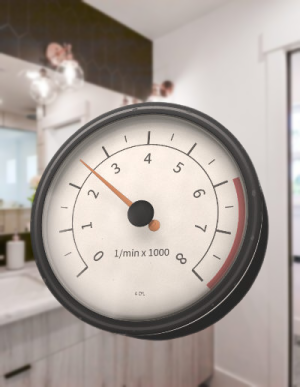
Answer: {"value": 2500, "unit": "rpm"}
